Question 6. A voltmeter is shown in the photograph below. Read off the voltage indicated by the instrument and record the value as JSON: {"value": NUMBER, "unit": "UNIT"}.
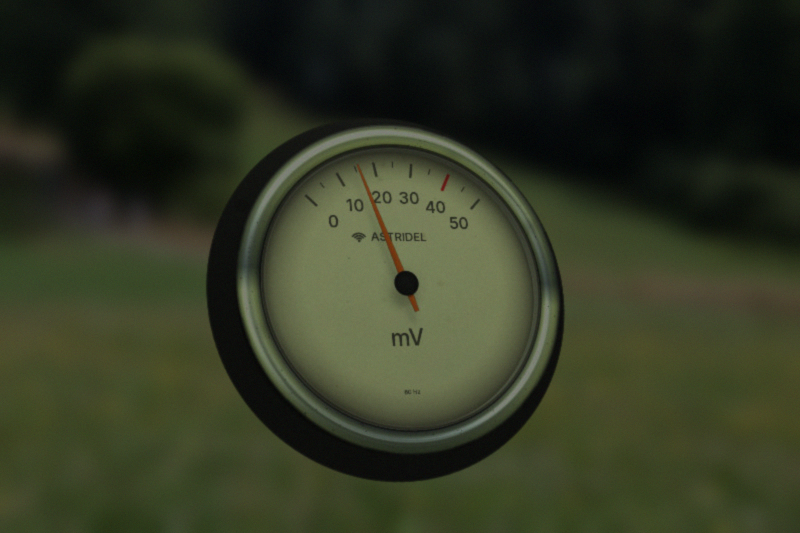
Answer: {"value": 15, "unit": "mV"}
